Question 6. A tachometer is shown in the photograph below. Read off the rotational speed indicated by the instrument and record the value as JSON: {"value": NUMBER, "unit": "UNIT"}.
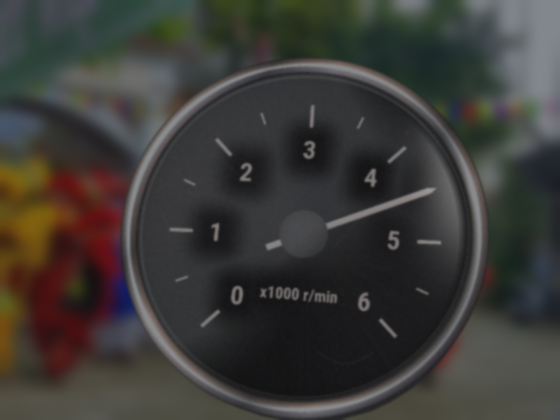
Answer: {"value": 4500, "unit": "rpm"}
